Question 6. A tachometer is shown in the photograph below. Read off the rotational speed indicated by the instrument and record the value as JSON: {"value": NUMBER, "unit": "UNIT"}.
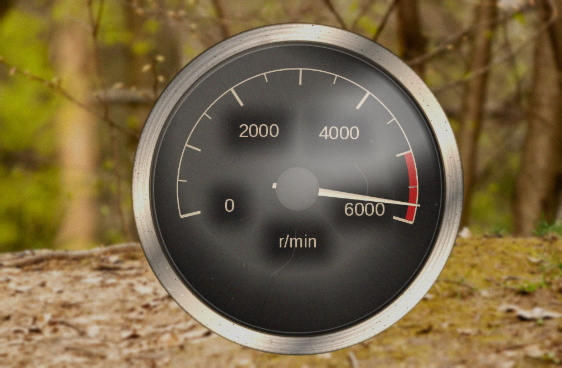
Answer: {"value": 5750, "unit": "rpm"}
